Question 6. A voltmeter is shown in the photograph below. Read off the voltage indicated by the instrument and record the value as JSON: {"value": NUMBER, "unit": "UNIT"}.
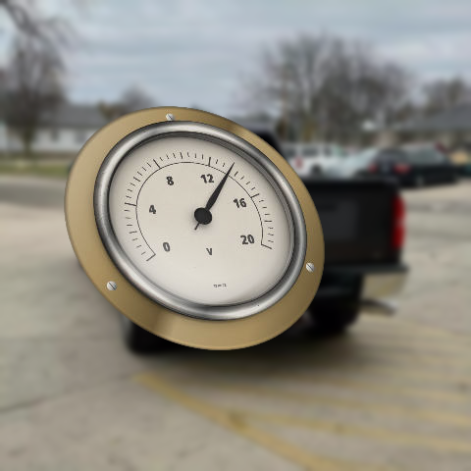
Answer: {"value": 13.5, "unit": "V"}
